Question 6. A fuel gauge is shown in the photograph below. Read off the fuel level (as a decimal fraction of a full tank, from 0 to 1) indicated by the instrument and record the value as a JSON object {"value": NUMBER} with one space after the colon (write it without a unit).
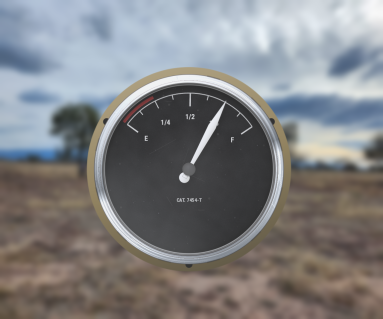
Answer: {"value": 0.75}
